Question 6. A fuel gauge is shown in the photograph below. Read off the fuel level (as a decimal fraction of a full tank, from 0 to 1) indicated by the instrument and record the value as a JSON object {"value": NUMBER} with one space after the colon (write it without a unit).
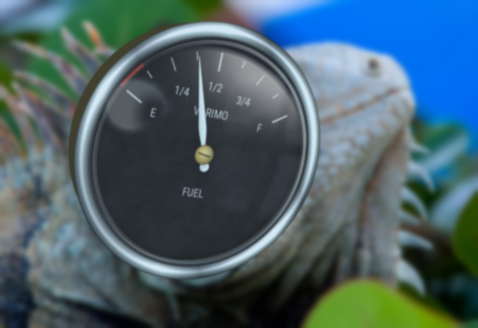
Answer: {"value": 0.375}
